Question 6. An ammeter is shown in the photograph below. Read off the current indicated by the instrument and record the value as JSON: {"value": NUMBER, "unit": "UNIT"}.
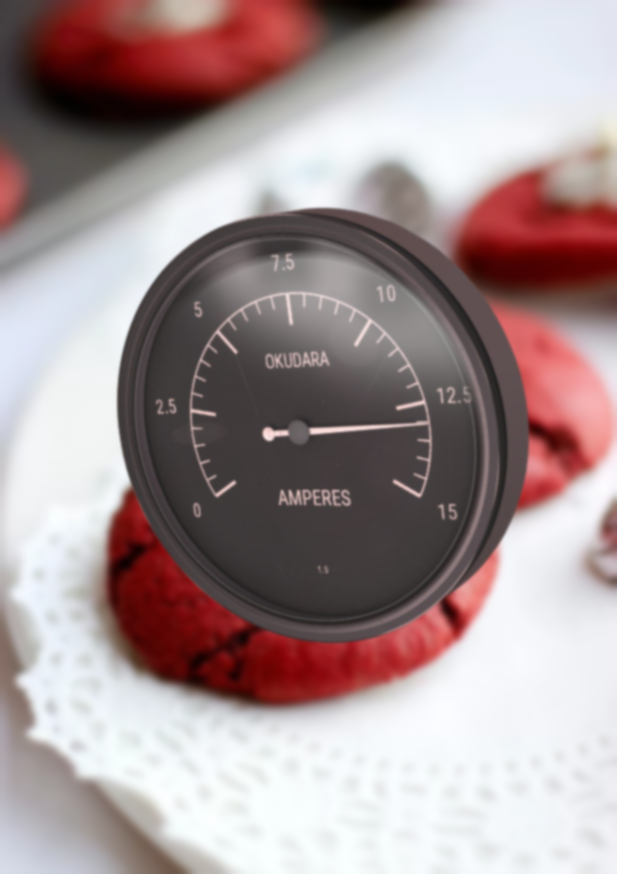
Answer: {"value": 13, "unit": "A"}
